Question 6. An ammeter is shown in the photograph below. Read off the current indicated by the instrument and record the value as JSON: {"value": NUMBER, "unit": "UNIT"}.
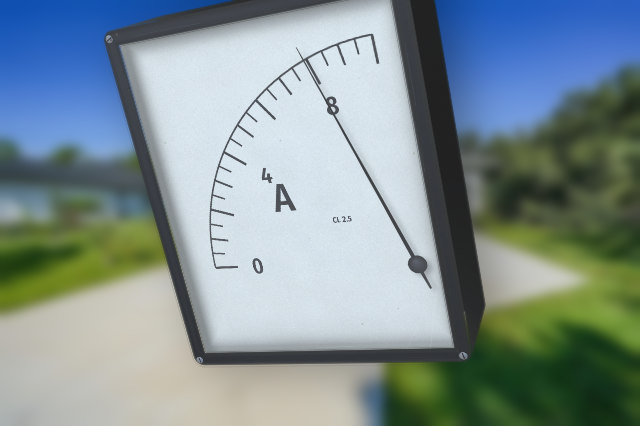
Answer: {"value": 8, "unit": "A"}
